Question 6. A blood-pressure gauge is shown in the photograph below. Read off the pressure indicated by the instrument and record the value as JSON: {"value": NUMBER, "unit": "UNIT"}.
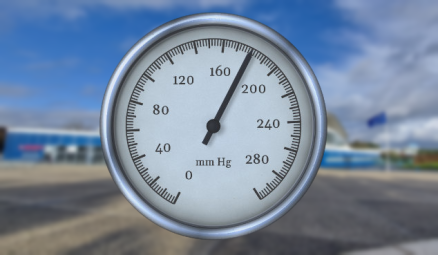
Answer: {"value": 180, "unit": "mmHg"}
